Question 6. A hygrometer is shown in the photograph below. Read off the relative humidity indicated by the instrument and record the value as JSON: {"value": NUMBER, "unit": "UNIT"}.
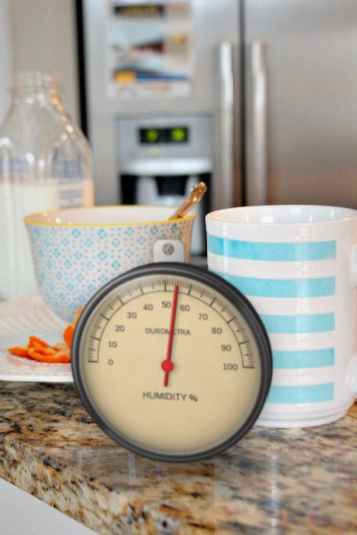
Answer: {"value": 55, "unit": "%"}
